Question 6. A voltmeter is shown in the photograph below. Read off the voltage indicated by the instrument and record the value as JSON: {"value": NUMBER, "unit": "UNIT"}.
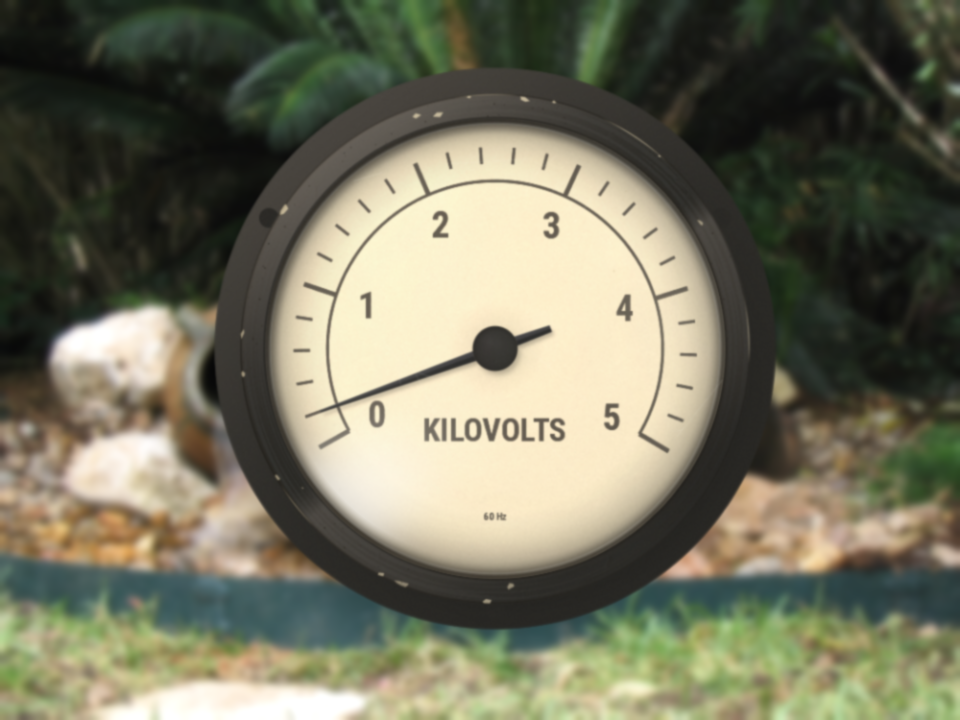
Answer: {"value": 0.2, "unit": "kV"}
